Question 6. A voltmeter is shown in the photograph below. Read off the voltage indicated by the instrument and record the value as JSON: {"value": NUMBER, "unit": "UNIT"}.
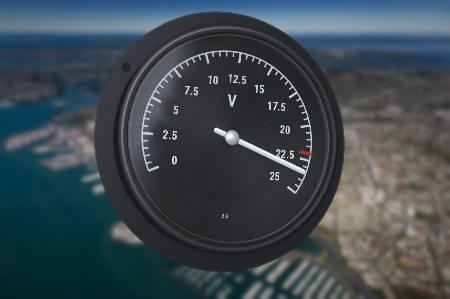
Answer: {"value": 23.5, "unit": "V"}
